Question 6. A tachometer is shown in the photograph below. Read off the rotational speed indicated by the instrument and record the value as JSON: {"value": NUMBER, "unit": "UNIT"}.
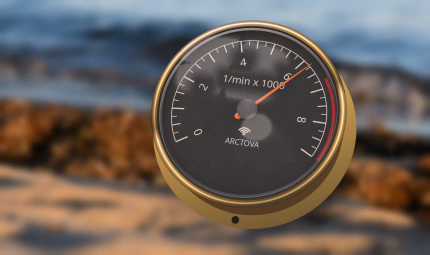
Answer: {"value": 6250, "unit": "rpm"}
